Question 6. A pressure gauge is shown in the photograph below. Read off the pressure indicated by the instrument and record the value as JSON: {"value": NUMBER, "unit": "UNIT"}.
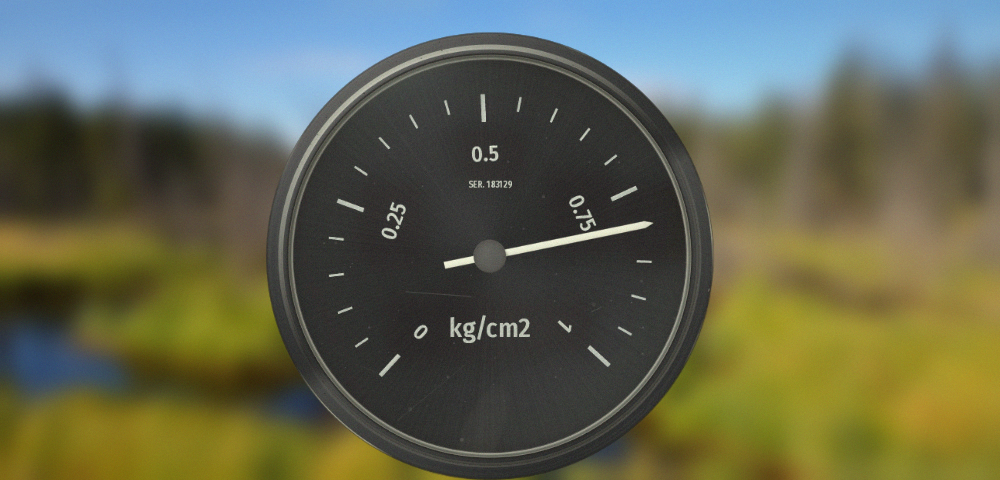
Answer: {"value": 0.8, "unit": "kg/cm²"}
